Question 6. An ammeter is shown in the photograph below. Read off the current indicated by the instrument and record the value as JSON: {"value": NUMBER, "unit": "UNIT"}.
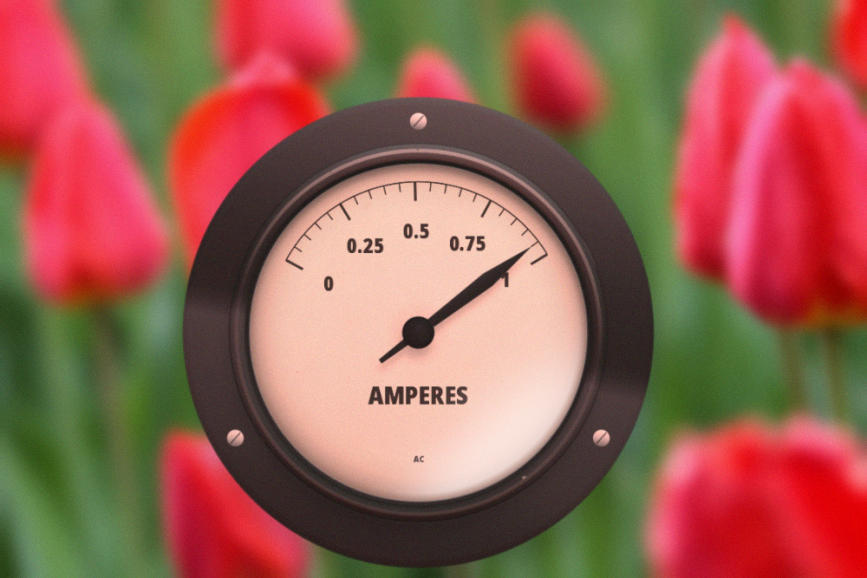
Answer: {"value": 0.95, "unit": "A"}
